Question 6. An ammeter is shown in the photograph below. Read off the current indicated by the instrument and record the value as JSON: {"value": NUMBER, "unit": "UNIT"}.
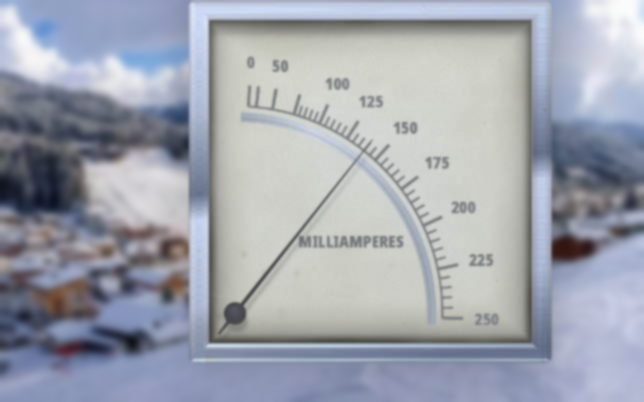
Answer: {"value": 140, "unit": "mA"}
